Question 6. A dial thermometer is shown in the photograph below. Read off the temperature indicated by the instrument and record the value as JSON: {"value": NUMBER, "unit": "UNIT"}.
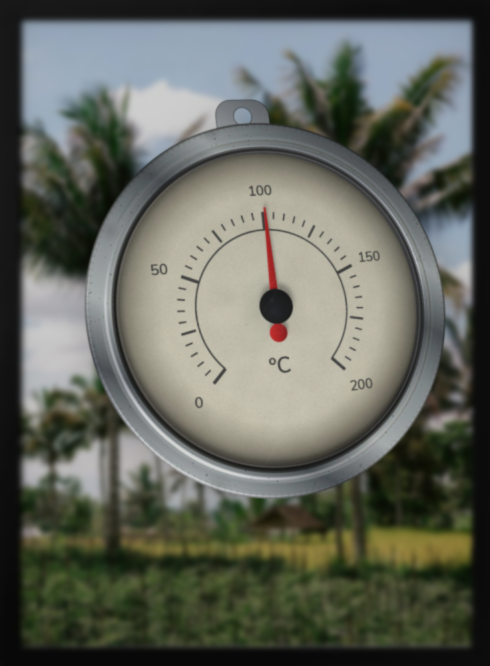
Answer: {"value": 100, "unit": "°C"}
